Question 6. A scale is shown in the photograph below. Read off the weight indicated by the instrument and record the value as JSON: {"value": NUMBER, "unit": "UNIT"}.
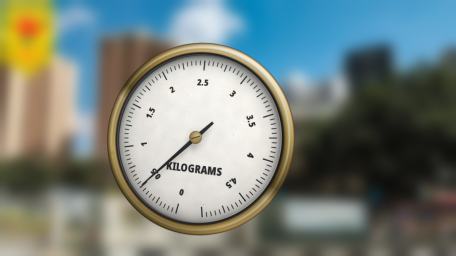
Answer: {"value": 0.5, "unit": "kg"}
